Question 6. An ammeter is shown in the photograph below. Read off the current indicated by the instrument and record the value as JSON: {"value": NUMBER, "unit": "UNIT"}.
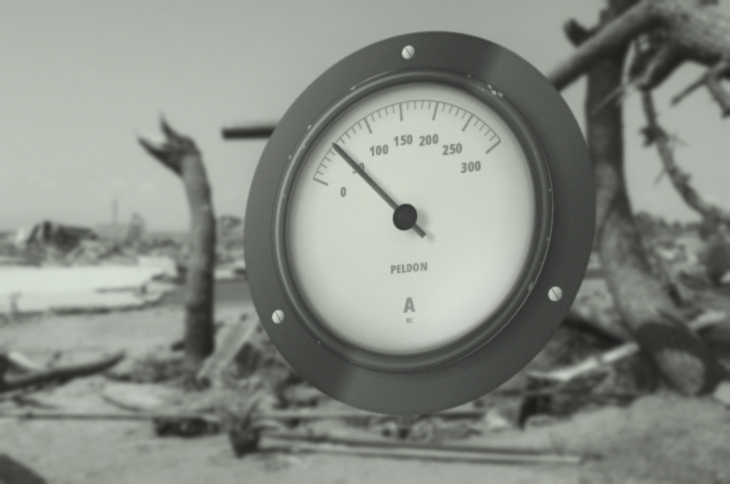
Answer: {"value": 50, "unit": "A"}
